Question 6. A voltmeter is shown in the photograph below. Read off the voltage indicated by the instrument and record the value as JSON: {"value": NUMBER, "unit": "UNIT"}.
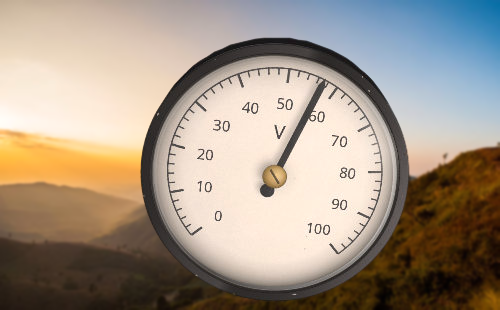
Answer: {"value": 57, "unit": "V"}
